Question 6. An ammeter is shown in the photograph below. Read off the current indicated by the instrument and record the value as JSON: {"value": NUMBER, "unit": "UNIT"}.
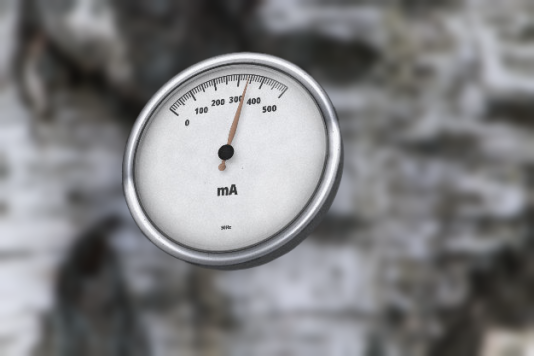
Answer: {"value": 350, "unit": "mA"}
